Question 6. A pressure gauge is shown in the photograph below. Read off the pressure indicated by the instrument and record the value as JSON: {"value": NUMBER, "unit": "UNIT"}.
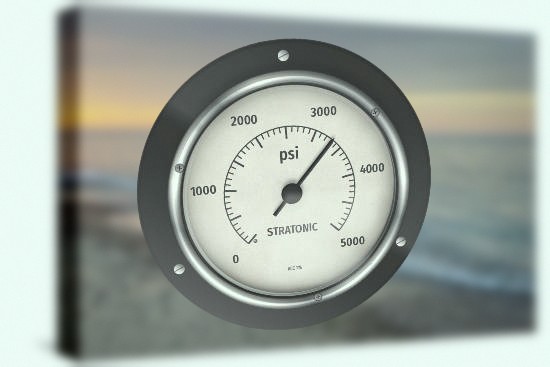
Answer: {"value": 3300, "unit": "psi"}
